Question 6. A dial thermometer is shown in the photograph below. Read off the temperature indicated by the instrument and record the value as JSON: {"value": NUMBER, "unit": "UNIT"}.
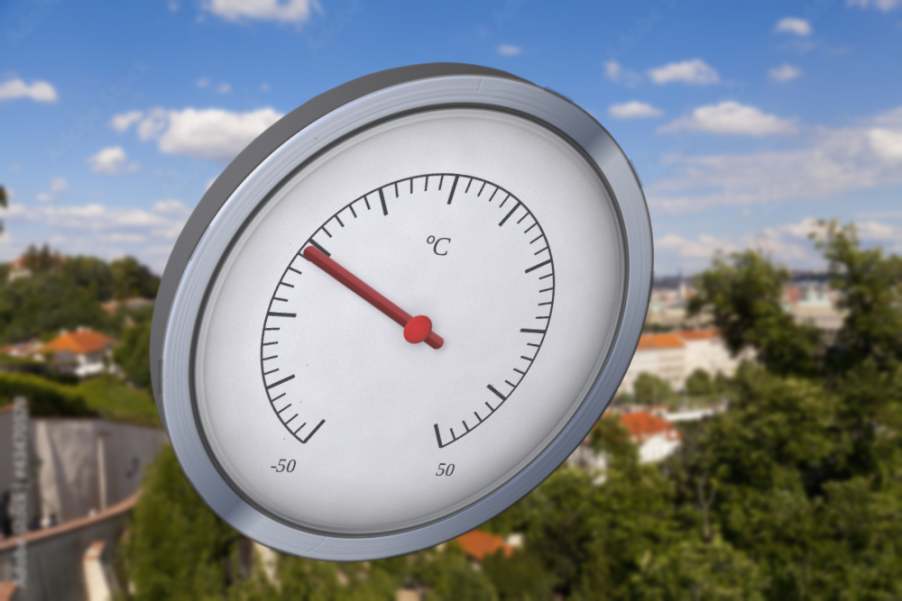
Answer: {"value": -21, "unit": "°C"}
